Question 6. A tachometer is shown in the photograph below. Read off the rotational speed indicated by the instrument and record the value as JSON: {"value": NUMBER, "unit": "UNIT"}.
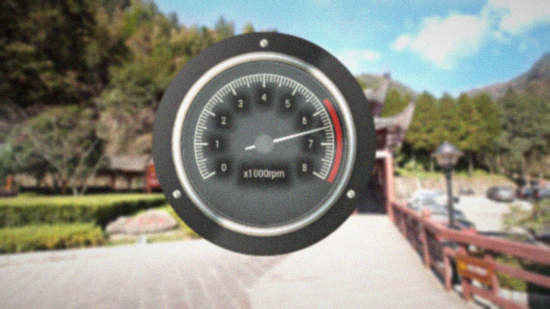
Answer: {"value": 6500, "unit": "rpm"}
